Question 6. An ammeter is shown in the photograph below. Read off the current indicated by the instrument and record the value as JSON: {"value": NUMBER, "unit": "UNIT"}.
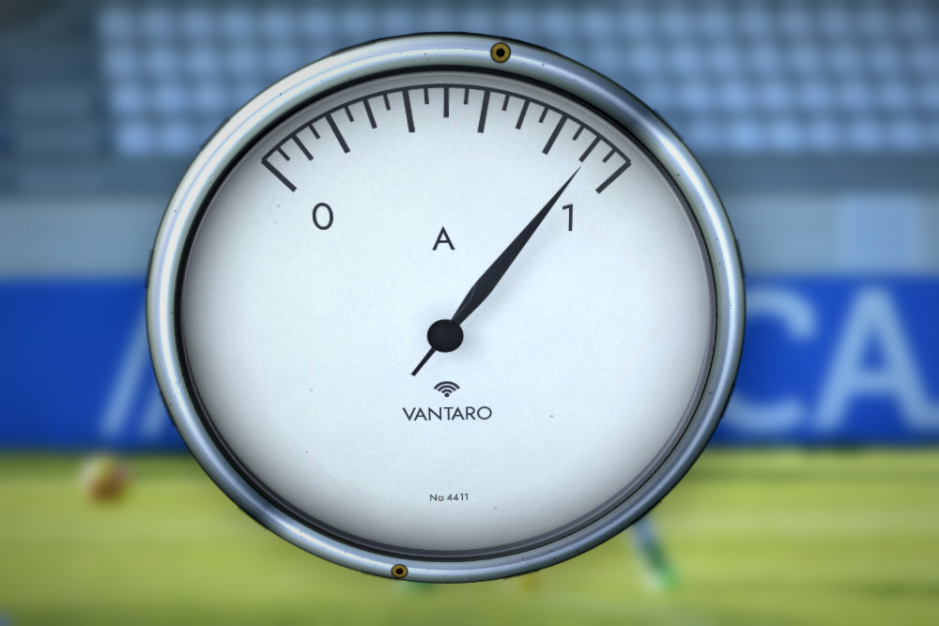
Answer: {"value": 0.9, "unit": "A"}
